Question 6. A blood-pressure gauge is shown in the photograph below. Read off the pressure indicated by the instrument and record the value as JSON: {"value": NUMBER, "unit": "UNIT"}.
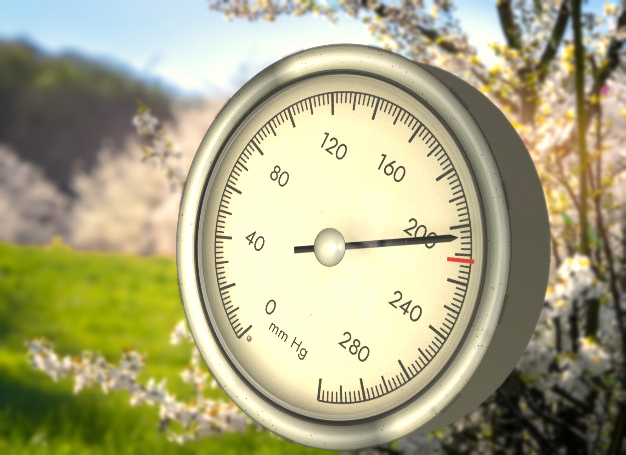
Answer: {"value": 204, "unit": "mmHg"}
